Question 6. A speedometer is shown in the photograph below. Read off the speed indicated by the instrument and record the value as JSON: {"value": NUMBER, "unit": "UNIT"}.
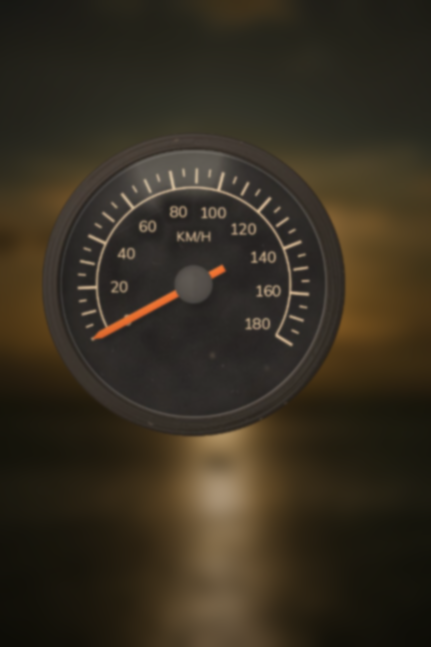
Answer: {"value": 0, "unit": "km/h"}
